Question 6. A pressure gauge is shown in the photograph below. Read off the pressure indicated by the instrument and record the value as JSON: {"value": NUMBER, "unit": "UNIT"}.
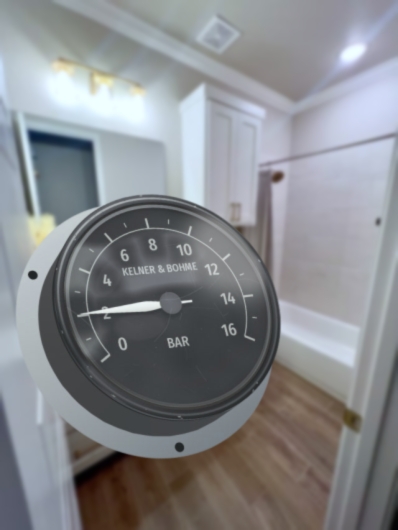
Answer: {"value": 2, "unit": "bar"}
